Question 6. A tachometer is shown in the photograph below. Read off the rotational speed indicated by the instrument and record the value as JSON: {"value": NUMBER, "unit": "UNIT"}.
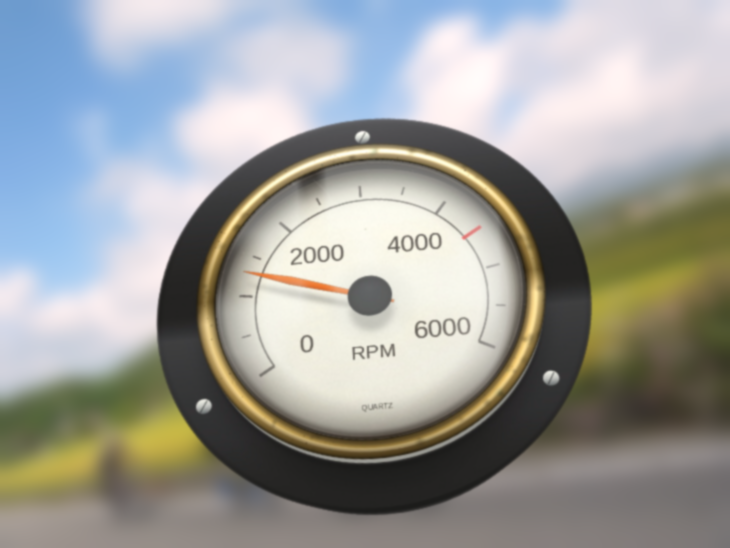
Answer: {"value": 1250, "unit": "rpm"}
